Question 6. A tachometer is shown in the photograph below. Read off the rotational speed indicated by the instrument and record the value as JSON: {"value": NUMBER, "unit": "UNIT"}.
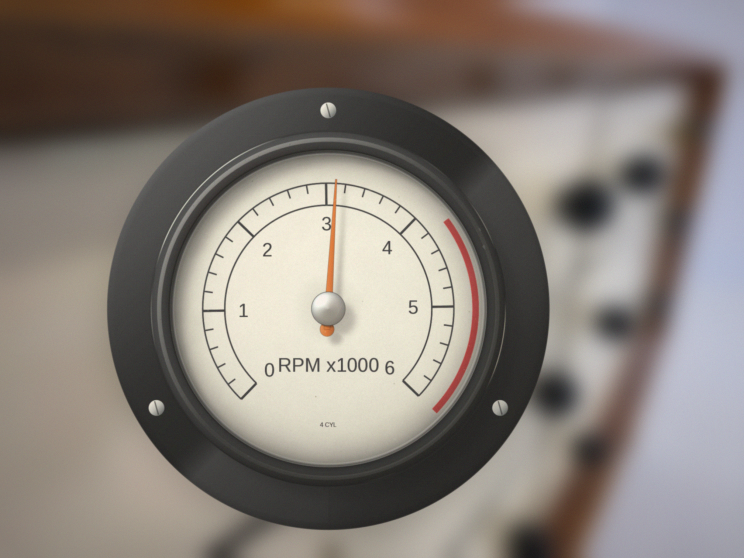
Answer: {"value": 3100, "unit": "rpm"}
